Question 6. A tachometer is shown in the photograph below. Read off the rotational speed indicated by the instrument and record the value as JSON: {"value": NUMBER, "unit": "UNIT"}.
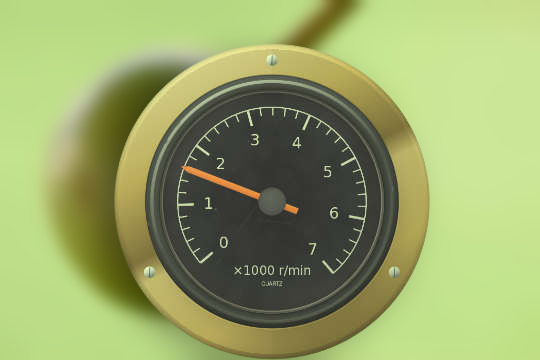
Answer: {"value": 1600, "unit": "rpm"}
